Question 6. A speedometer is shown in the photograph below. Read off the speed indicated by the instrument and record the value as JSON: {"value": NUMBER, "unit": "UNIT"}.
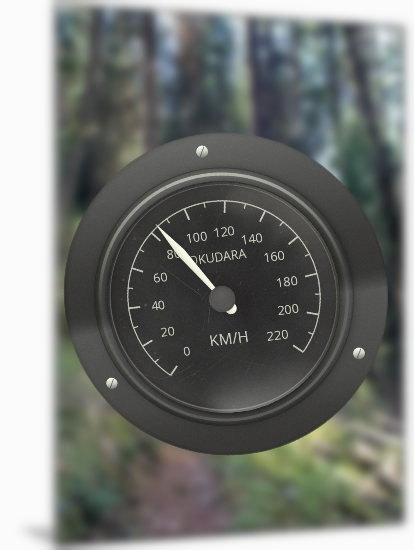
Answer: {"value": 85, "unit": "km/h"}
